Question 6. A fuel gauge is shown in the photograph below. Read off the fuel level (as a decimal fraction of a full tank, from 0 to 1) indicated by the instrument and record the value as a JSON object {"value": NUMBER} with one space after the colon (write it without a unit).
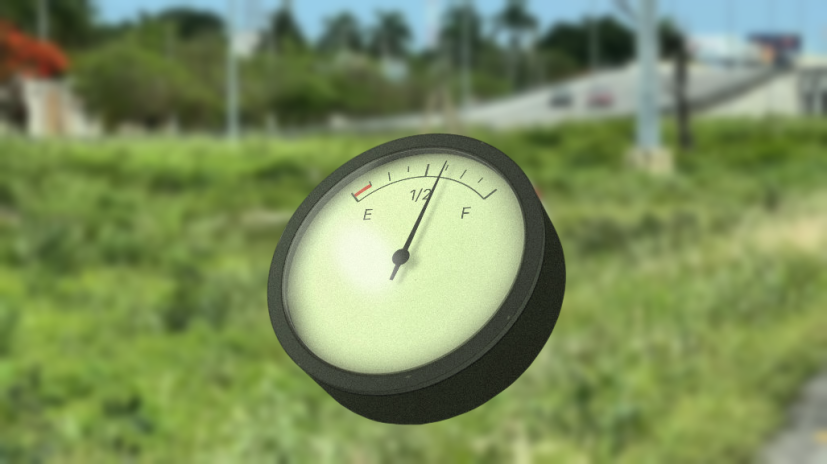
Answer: {"value": 0.625}
